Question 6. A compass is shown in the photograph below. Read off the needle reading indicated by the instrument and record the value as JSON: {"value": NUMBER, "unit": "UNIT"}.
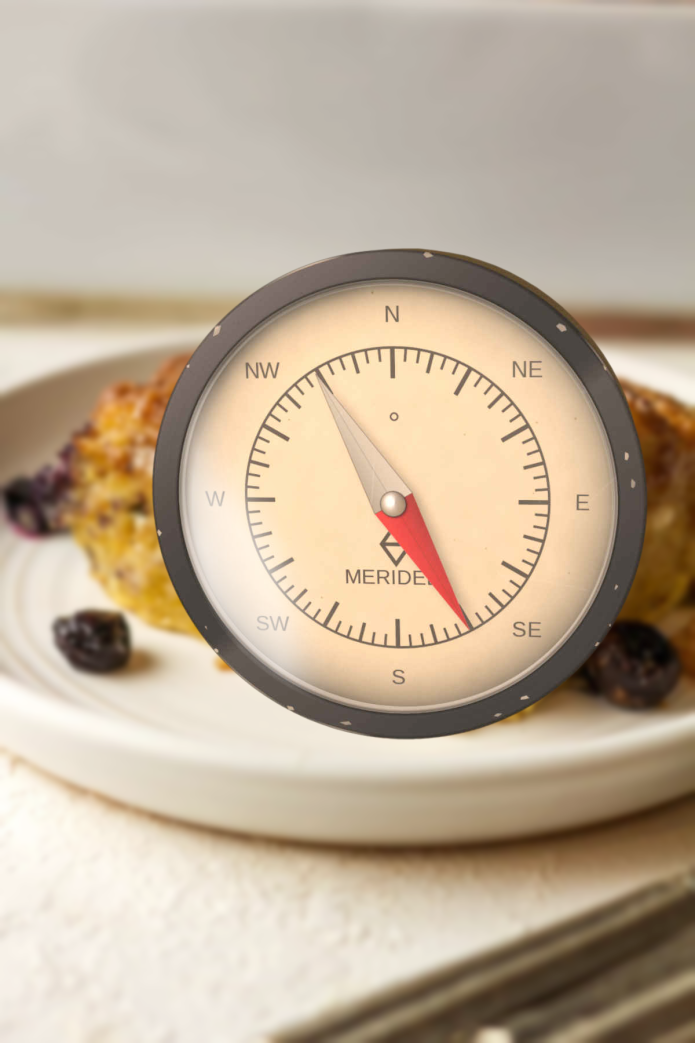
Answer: {"value": 150, "unit": "°"}
